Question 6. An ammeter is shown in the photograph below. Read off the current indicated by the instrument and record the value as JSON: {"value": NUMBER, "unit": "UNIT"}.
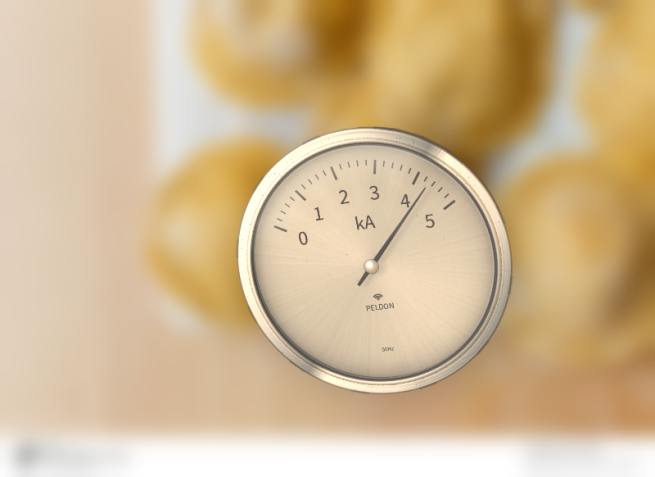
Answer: {"value": 4.3, "unit": "kA"}
